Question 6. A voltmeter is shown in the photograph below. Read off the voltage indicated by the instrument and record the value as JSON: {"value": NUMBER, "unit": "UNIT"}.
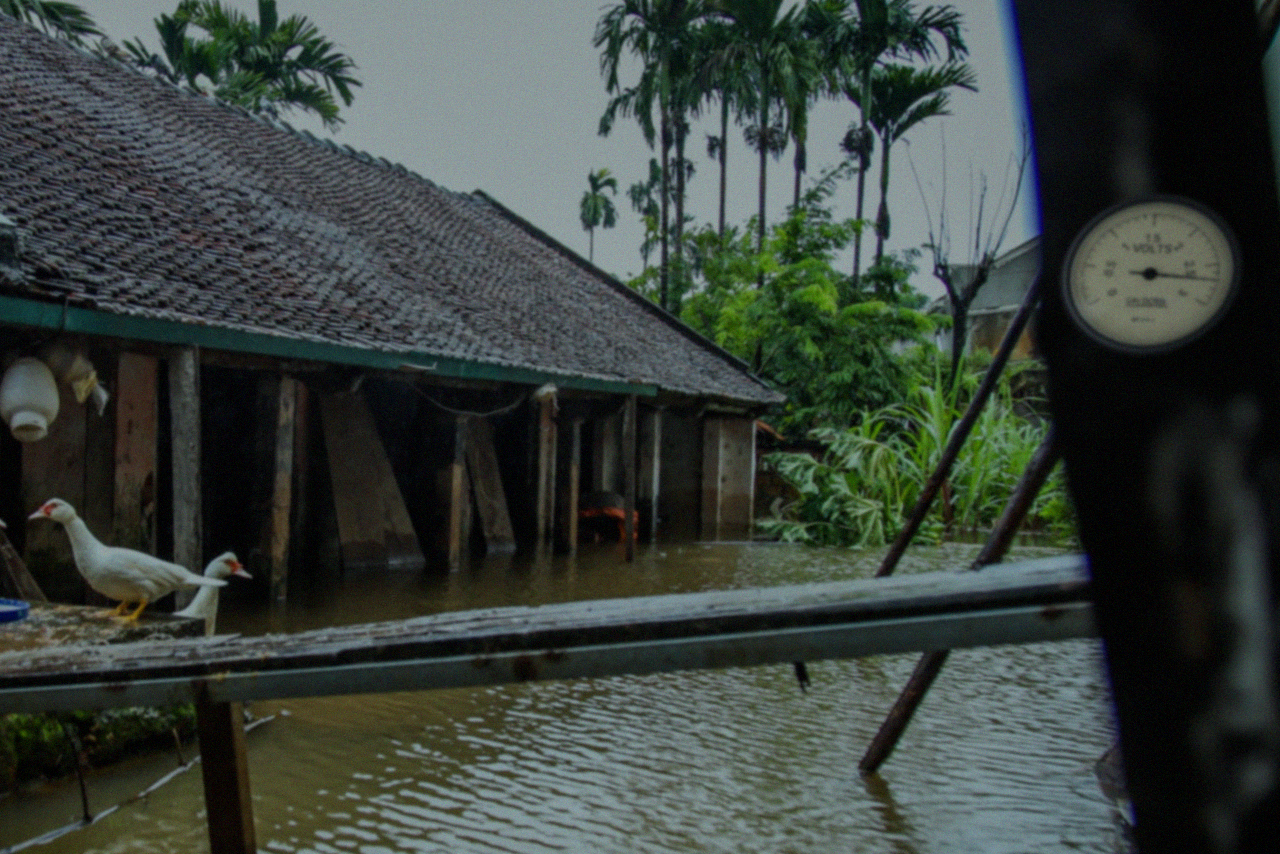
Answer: {"value": 2.7, "unit": "V"}
